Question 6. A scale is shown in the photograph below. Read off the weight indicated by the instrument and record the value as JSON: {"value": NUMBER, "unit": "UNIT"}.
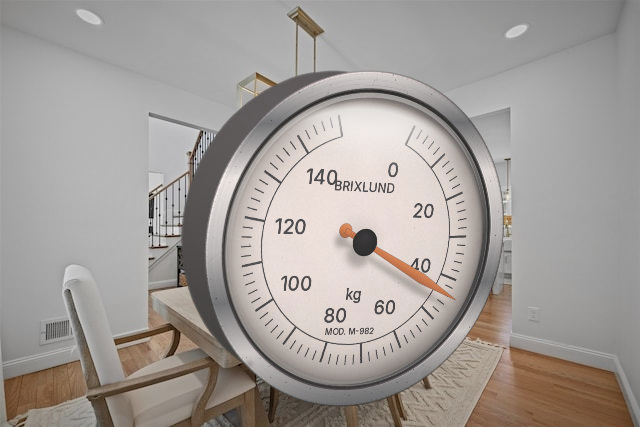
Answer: {"value": 44, "unit": "kg"}
